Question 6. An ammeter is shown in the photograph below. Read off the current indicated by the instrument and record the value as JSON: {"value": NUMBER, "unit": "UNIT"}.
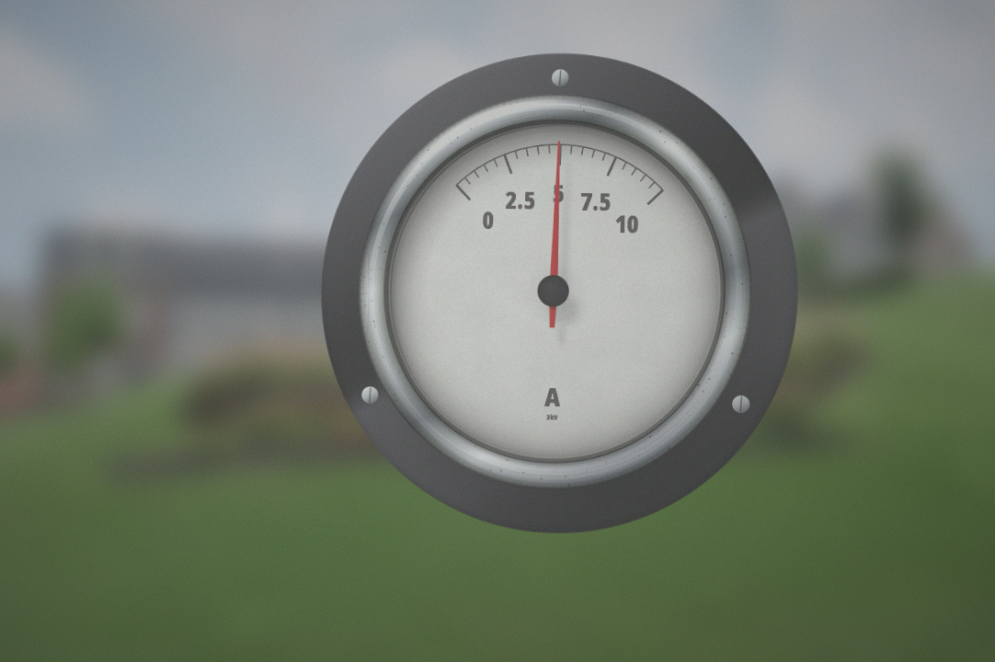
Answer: {"value": 5, "unit": "A"}
